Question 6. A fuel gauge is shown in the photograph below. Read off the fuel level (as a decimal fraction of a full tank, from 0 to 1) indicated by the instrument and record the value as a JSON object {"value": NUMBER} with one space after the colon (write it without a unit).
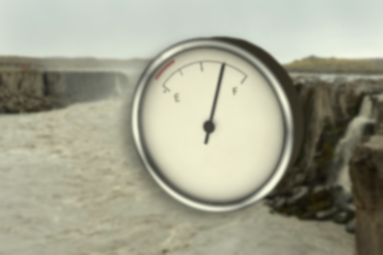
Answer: {"value": 0.75}
